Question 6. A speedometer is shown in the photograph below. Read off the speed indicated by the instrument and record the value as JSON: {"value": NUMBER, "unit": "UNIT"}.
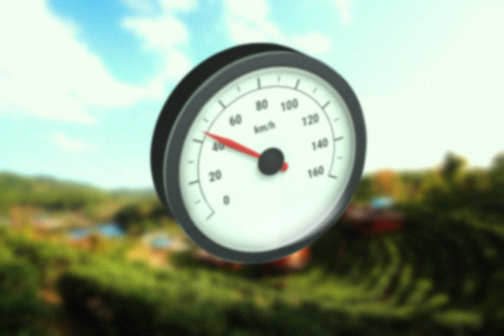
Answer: {"value": 45, "unit": "km/h"}
